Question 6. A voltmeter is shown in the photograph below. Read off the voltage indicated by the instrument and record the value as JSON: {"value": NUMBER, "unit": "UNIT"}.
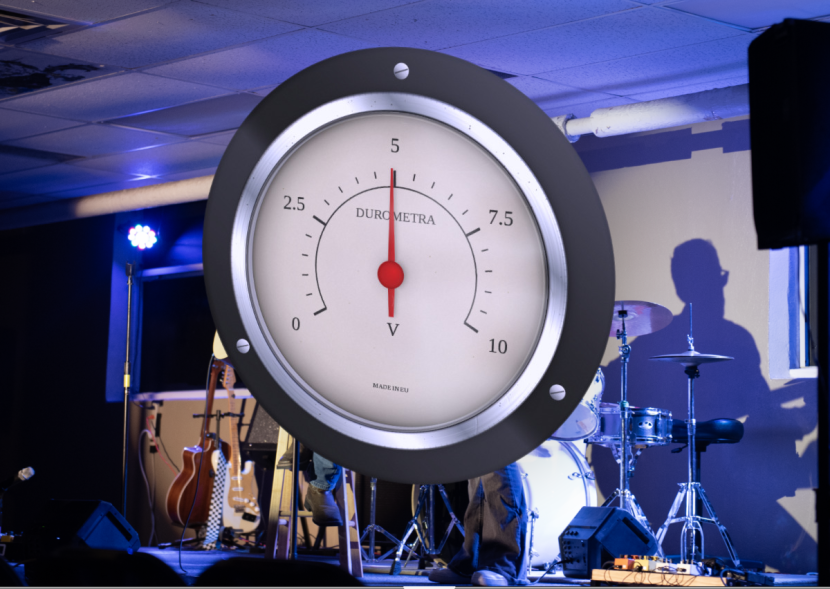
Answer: {"value": 5, "unit": "V"}
